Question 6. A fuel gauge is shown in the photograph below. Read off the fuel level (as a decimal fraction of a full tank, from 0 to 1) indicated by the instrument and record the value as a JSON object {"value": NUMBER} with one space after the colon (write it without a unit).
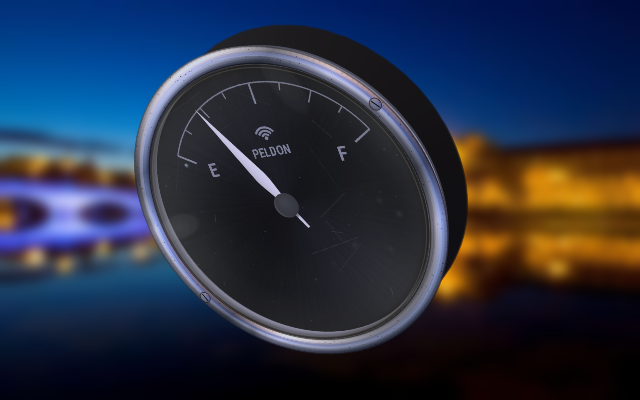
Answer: {"value": 0.25}
